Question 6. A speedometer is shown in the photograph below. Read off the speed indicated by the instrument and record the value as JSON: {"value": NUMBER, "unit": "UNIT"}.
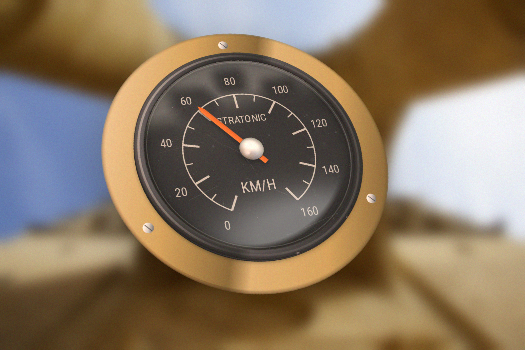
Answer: {"value": 60, "unit": "km/h"}
